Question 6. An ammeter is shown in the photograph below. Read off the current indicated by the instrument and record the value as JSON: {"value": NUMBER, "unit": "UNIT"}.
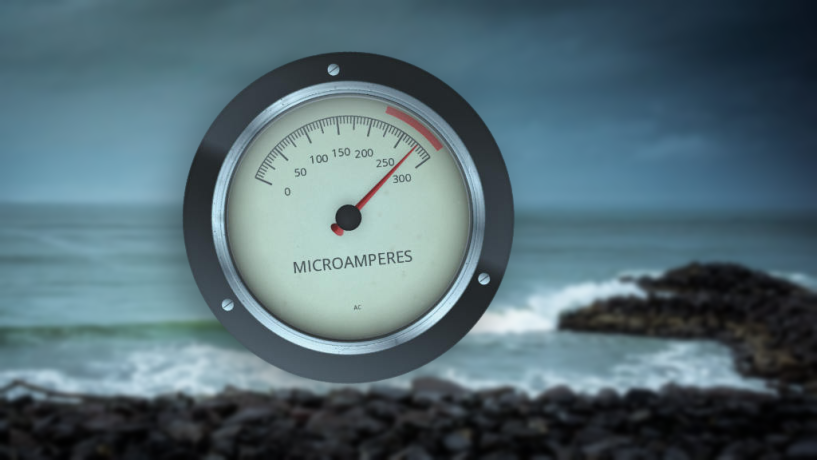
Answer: {"value": 275, "unit": "µA"}
